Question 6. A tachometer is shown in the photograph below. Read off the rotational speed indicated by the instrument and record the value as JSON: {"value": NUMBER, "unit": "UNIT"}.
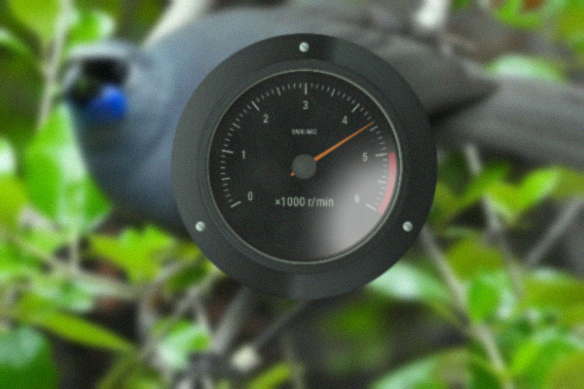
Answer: {"value": 4400, "unit": "rpm"}
